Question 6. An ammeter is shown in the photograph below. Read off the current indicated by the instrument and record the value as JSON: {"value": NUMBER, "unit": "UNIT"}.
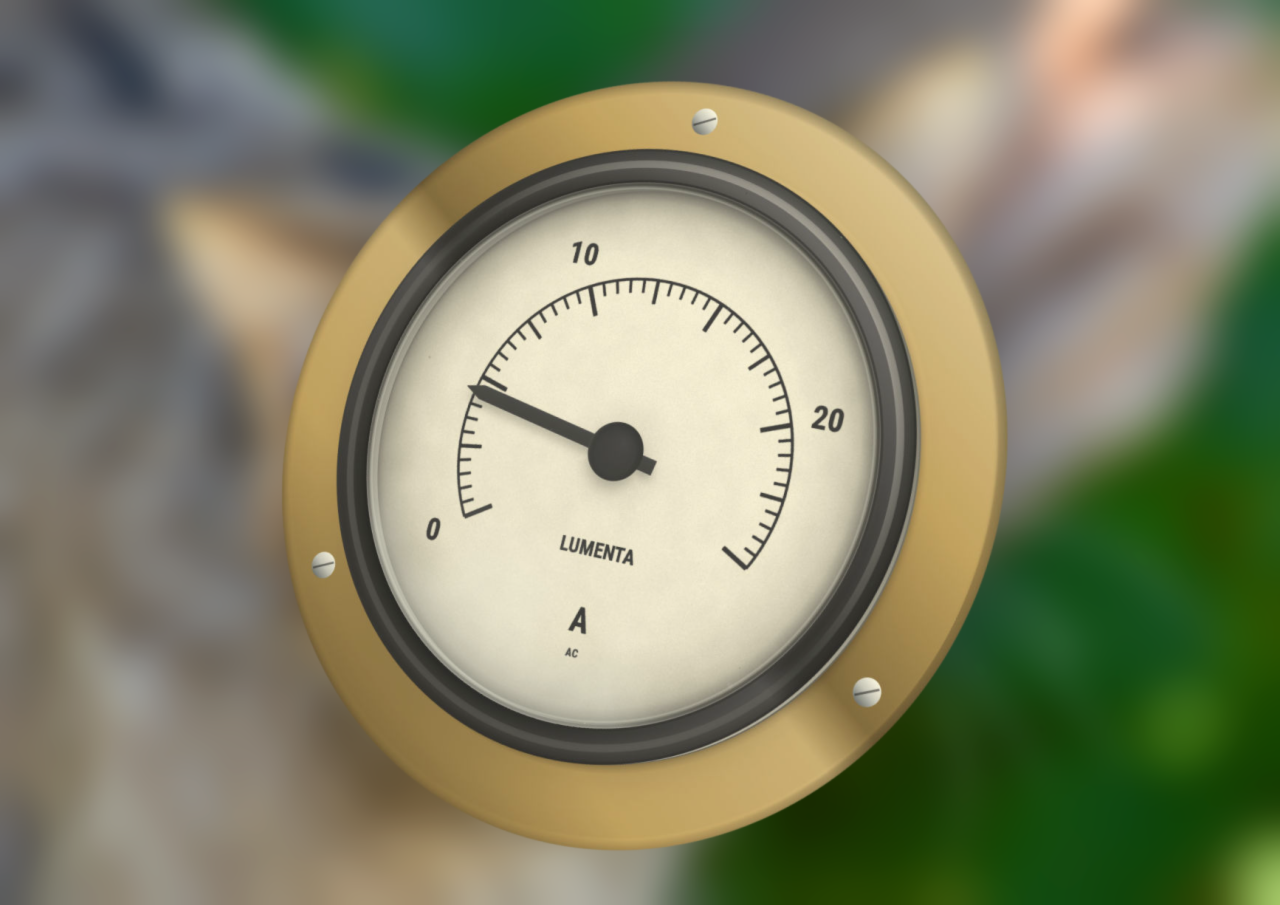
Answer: {"value": 4.5, "unit": "A"}
